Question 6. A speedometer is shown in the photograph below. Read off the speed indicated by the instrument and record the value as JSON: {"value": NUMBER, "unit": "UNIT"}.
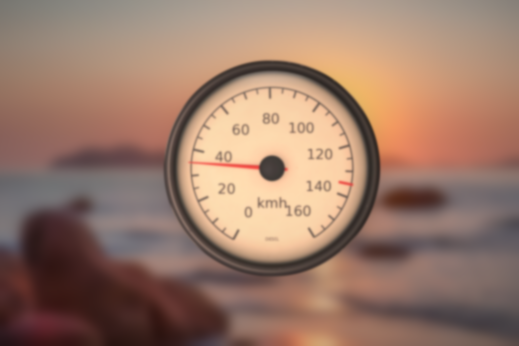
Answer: {"value": 35, "unit": "km/h"}
